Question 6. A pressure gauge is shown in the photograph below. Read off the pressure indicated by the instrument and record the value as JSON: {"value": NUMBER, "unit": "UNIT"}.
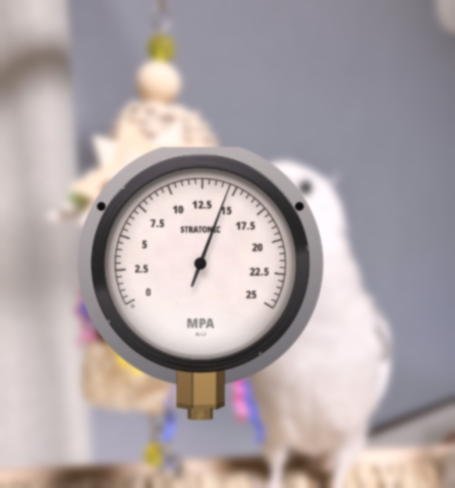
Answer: {"value": 14.5, "unit": "MPa"}
